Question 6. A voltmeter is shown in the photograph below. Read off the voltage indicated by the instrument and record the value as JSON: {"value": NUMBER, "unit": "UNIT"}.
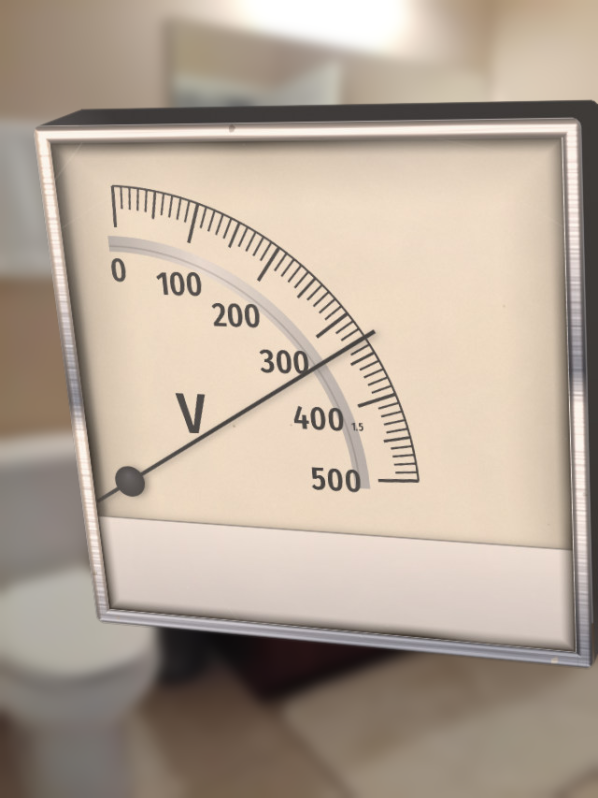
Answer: {"value": 330, "unit": "V"}
